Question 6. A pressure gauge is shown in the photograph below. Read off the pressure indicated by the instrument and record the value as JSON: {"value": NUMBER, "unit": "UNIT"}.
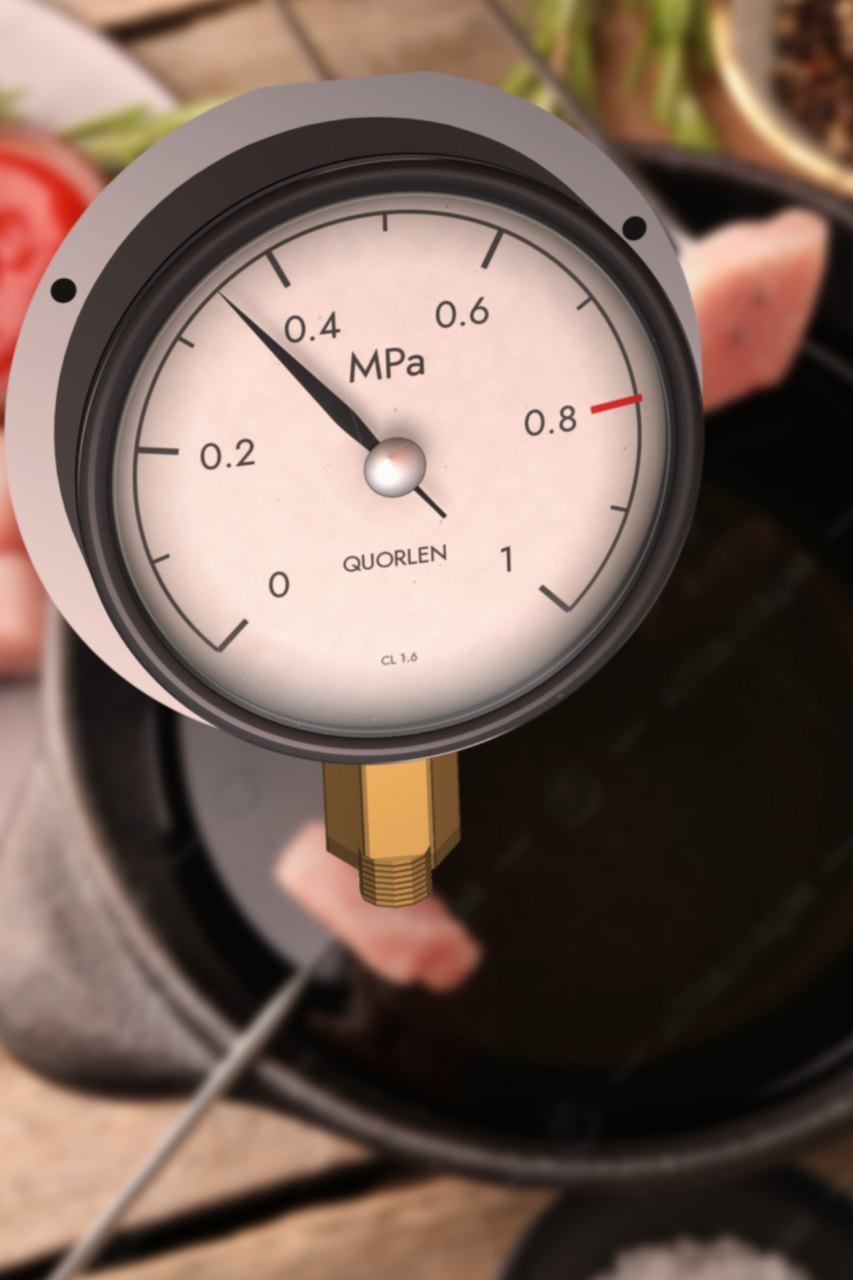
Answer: {"value": 0.35, "unit": "MPa"}
